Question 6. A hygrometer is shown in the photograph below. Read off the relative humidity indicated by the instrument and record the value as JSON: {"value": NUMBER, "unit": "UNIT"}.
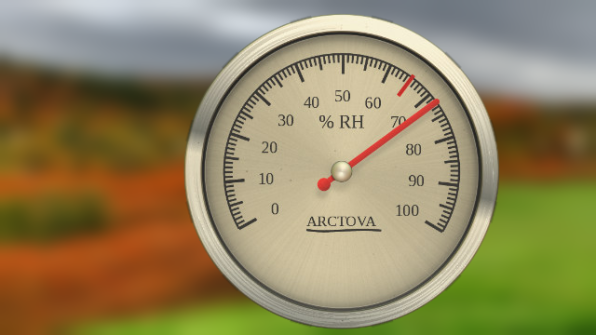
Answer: {"value": 72, "unit": "%"}
